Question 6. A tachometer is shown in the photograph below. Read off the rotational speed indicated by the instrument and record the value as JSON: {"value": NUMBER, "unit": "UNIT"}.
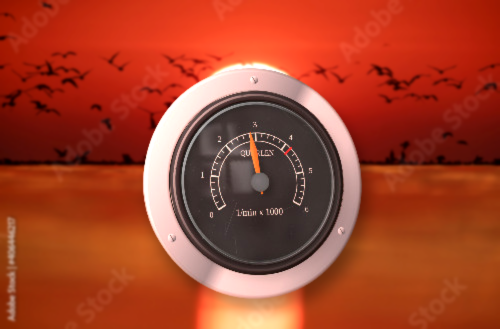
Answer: {"value": 2800, "unit": "rpm"}
